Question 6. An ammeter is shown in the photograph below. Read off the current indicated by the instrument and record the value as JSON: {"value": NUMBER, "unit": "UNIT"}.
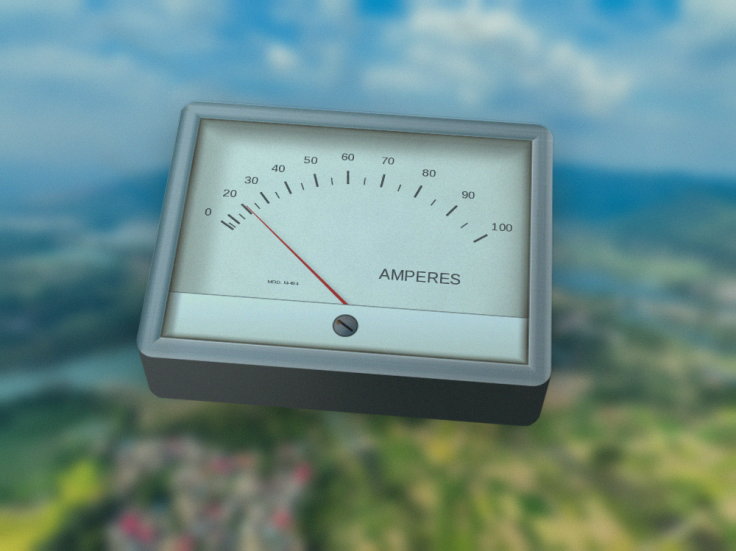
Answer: {"value": 20, "unit": "A"}
